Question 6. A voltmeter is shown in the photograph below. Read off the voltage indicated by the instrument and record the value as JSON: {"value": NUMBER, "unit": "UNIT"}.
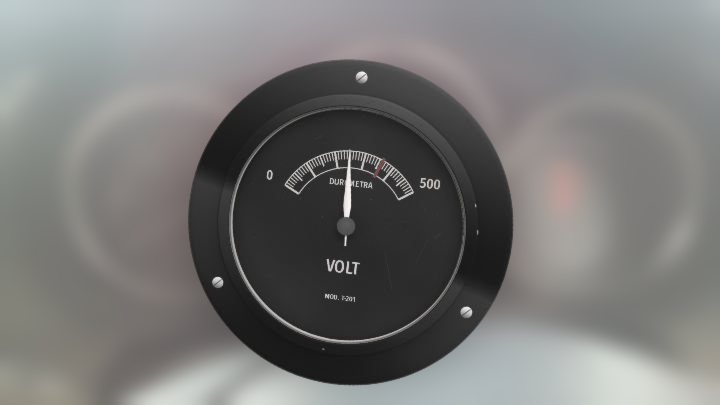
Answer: {"value": 250, "unit": "V"}
